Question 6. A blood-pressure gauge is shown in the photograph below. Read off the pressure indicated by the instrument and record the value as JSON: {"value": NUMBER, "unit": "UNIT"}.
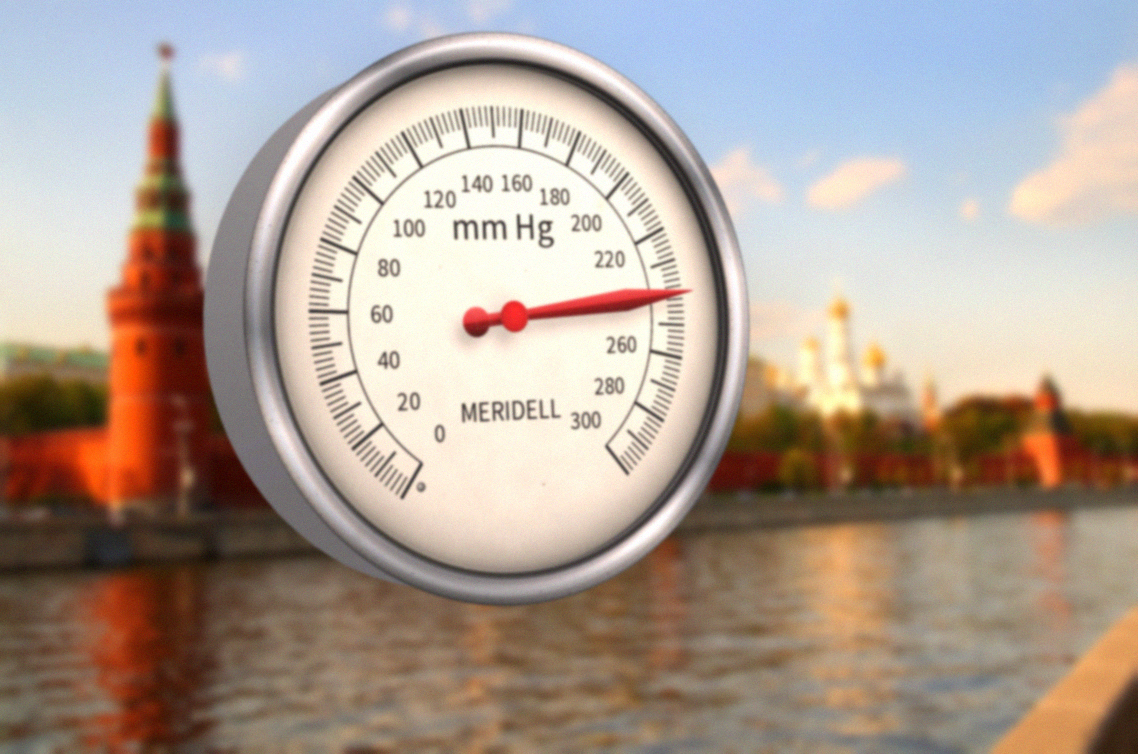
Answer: {"value": 240, "unit": "mmHg"}
